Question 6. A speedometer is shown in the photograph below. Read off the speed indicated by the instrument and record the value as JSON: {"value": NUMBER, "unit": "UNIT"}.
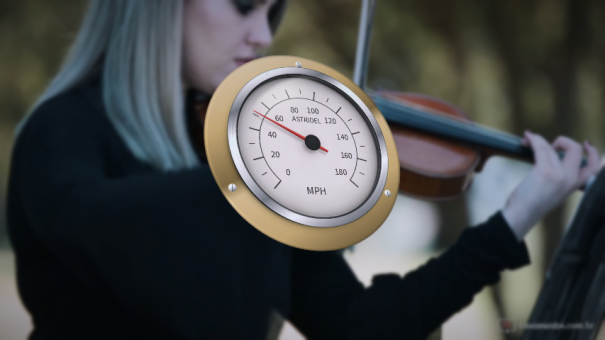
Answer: {"value": 50, "unit": "mph"}
